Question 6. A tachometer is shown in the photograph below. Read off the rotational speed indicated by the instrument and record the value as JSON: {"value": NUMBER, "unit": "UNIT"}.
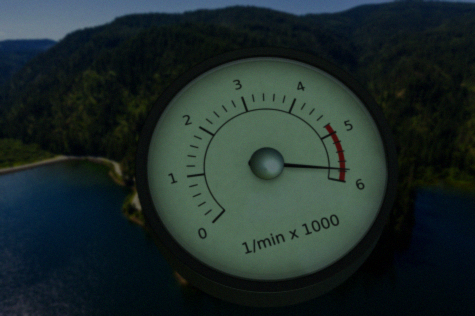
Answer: {"value": 5800, "unit": "rpm"}
